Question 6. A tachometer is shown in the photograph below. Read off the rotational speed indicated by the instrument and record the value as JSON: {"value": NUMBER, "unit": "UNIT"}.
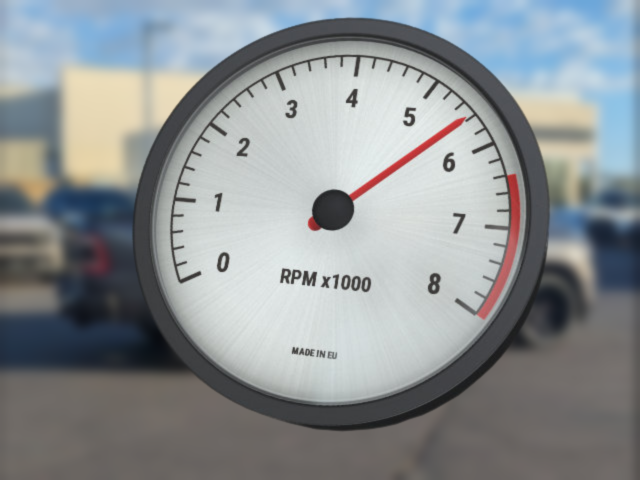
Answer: {"value": 5600, "unit": "rpm"}
